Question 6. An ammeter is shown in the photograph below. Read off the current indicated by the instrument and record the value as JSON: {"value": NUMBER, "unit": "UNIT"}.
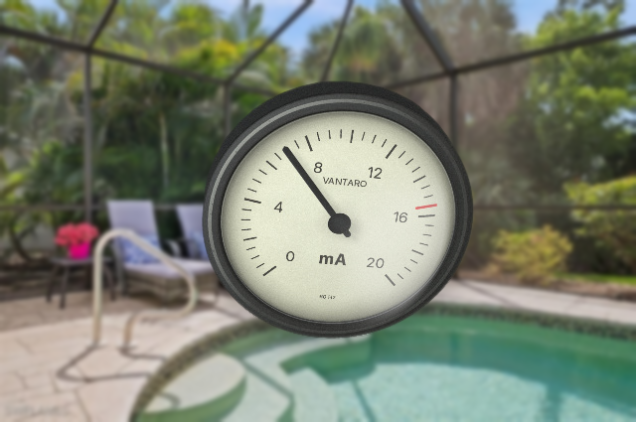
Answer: {"value": 7, "unit": "mA"}
